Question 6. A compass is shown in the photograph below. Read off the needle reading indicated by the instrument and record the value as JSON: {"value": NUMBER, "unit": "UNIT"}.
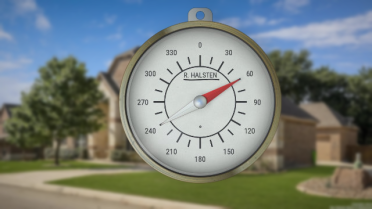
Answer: {"value": 60, "unit": "°"}
